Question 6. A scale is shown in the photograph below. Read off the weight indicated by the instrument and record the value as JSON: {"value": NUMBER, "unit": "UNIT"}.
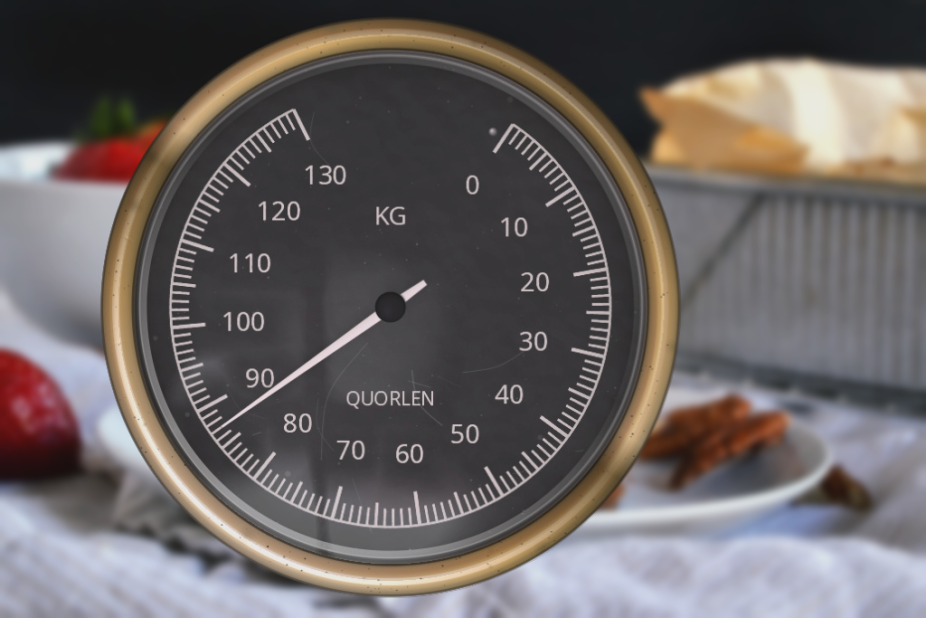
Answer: {"value": 87, "unit": "kg"}
